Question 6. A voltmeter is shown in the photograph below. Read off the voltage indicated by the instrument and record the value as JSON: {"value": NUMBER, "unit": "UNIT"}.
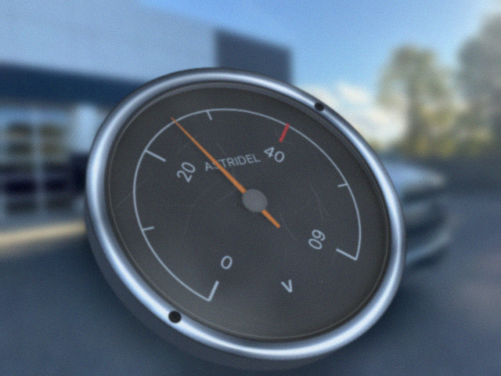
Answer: {"value": 25, "unit": "V"}
